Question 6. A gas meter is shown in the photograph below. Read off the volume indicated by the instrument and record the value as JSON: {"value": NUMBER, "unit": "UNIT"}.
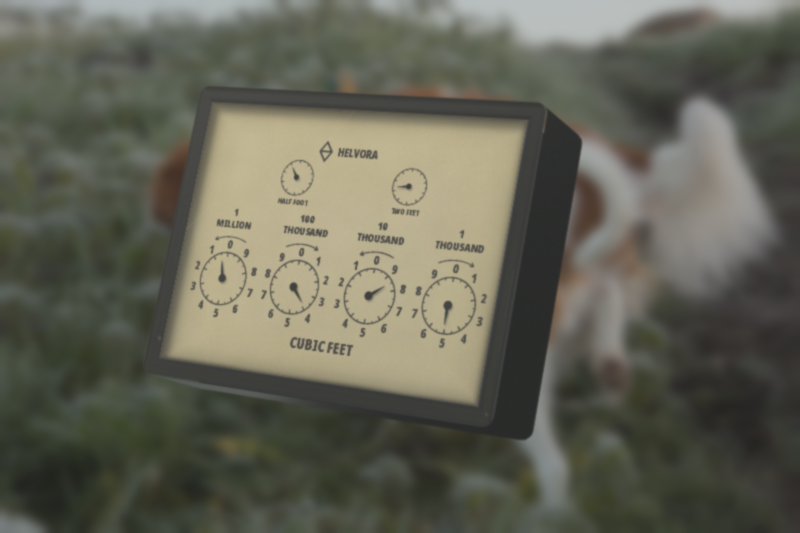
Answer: {"value": 38500, "unit": "ft³"}
